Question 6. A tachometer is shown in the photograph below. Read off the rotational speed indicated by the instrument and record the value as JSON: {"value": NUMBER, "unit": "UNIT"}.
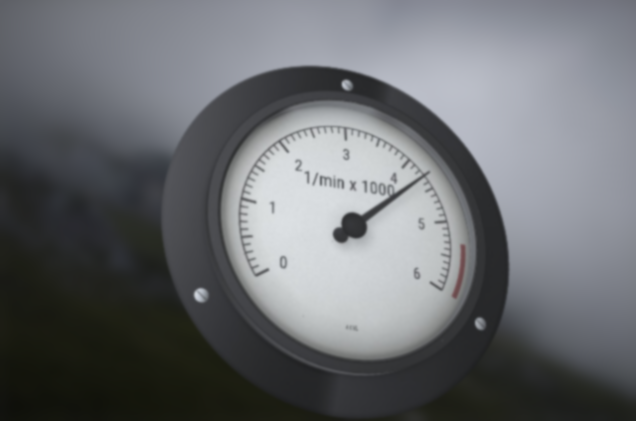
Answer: {"value": 4300, "unit": "rpm"}
